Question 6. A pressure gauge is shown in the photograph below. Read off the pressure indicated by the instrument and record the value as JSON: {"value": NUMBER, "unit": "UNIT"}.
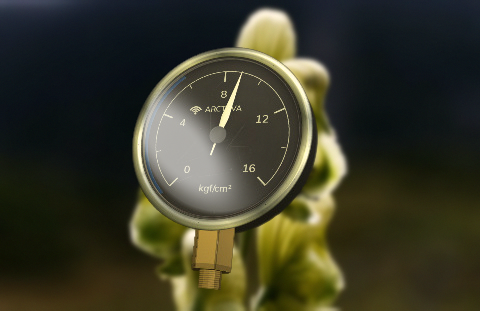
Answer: {"value": 9, "unit": "kg/cm²"}
